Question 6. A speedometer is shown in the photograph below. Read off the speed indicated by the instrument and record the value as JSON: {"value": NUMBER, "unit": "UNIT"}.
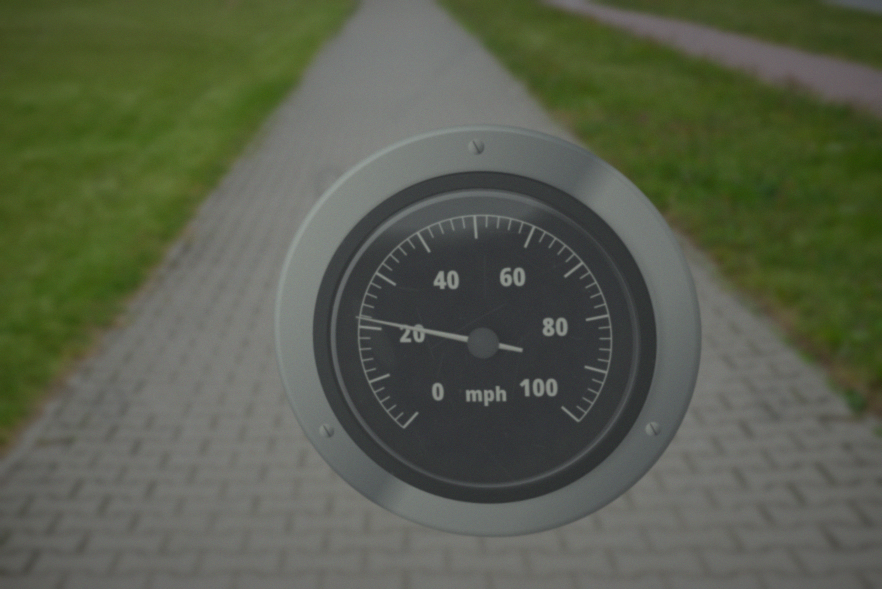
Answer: {"value": 22, "unit": "mph"}
